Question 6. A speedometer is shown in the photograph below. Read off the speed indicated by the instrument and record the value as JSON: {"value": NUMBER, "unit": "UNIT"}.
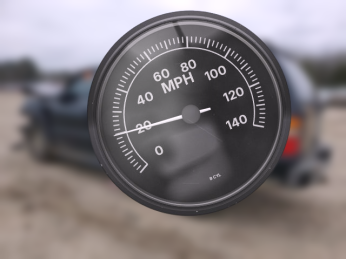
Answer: {"value": 20, "unit": "mph"}
